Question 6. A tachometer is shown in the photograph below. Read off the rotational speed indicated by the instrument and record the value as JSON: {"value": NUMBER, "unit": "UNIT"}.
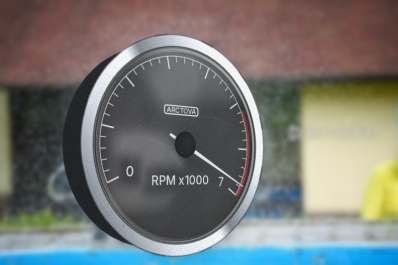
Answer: {"value": 6800, "unit": "rpm"}
